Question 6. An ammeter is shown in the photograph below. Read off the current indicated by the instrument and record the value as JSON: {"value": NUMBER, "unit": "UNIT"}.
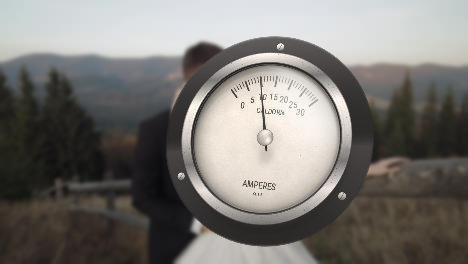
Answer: {"value": 10, "unit": "A"}
